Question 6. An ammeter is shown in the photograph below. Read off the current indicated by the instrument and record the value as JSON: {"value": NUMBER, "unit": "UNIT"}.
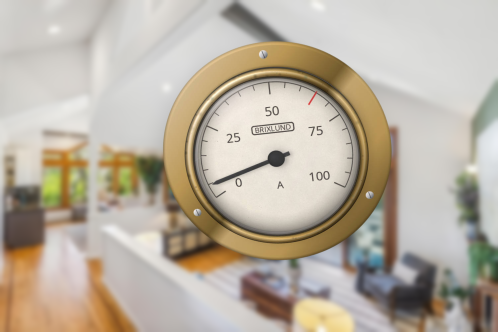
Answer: {"value": 5, "unit": "A"}
